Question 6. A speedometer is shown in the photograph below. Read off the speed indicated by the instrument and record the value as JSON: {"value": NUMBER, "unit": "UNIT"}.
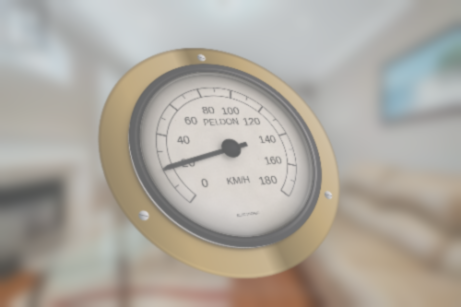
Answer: {"value": 20, "unit": "km/h"}
